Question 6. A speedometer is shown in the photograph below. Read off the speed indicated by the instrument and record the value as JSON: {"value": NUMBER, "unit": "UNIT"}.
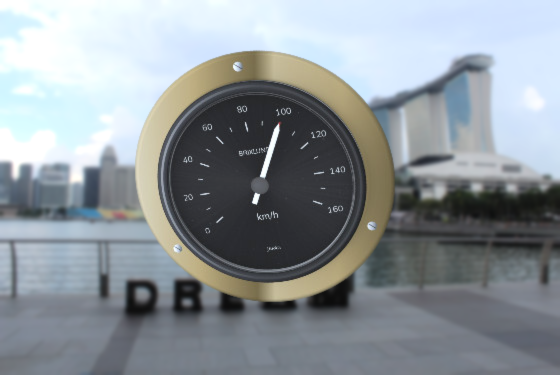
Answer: {"value": 100, "unit": "km/h"}
